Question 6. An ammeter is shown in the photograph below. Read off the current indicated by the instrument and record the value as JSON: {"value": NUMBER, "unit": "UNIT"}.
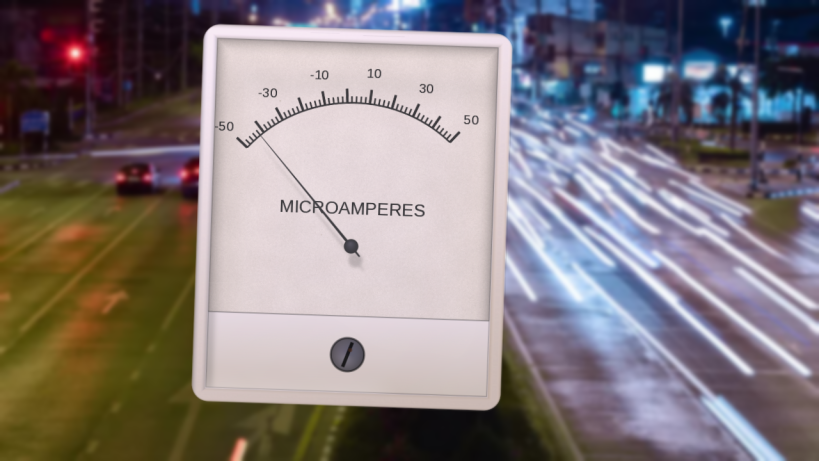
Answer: {"value": -42, "unit": "µA"}
